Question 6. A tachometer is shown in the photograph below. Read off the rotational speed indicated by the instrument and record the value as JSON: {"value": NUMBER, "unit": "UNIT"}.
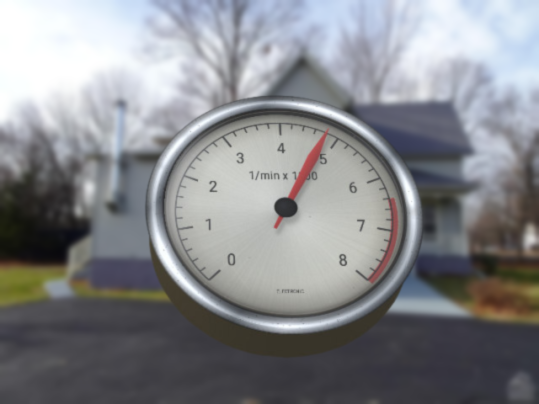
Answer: {"value": 4800, "unit": "rpm"}
